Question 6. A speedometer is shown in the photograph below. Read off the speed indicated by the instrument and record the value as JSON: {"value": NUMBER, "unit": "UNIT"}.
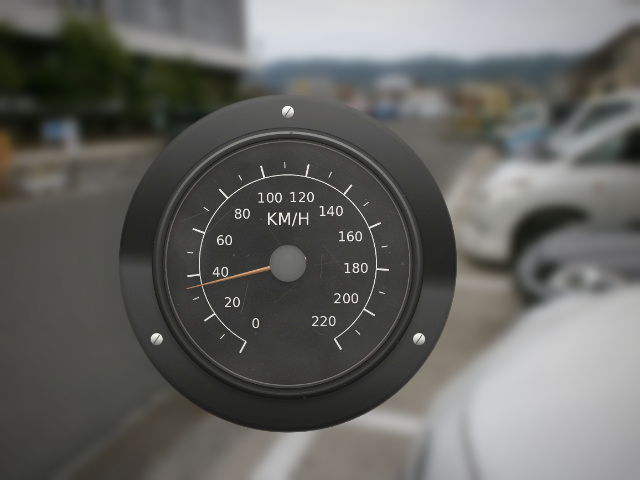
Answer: {"value": 35, "unit": "km/h"}
